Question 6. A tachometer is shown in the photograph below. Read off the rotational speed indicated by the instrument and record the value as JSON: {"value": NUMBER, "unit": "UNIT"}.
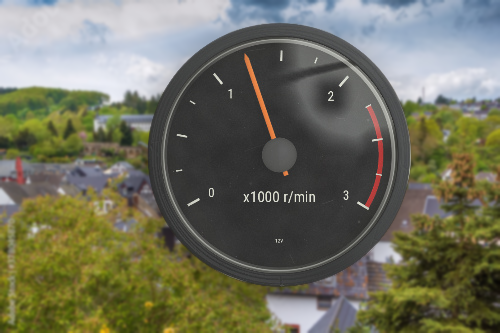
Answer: {"value": 1250, "unit": "rpm"}
